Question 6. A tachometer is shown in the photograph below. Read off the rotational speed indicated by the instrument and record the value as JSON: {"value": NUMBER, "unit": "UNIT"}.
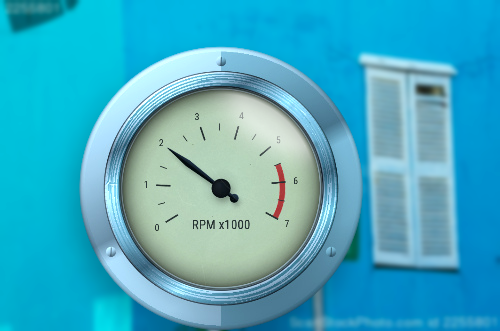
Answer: {"value": 2000, "unit": "rpm"}
